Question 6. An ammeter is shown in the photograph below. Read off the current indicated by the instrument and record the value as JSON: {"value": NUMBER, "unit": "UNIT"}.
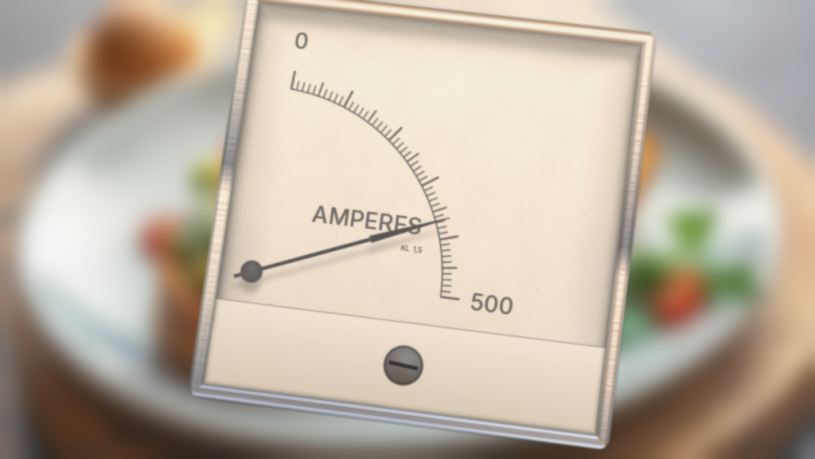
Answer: {"value": 370, "unit": "A"}
